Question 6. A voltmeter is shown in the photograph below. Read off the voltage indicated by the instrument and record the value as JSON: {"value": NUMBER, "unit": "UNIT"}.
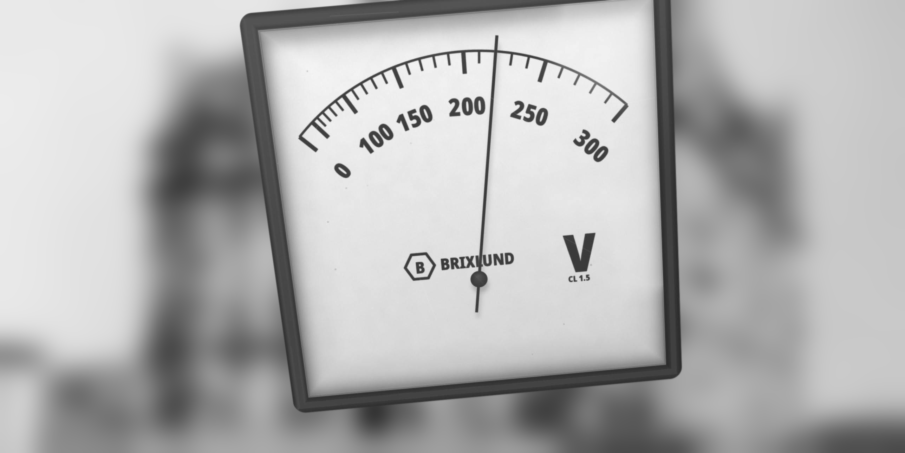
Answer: {"value": 220, "unit": "V"}
